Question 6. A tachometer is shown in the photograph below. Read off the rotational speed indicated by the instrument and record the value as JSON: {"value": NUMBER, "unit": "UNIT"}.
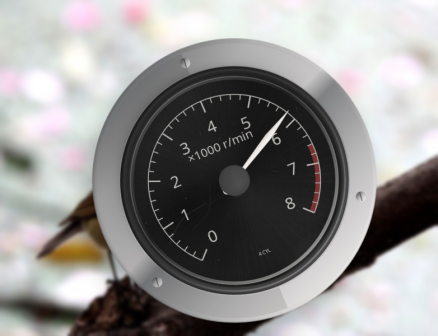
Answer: {"value": 5800, "unit": "rpm"}
